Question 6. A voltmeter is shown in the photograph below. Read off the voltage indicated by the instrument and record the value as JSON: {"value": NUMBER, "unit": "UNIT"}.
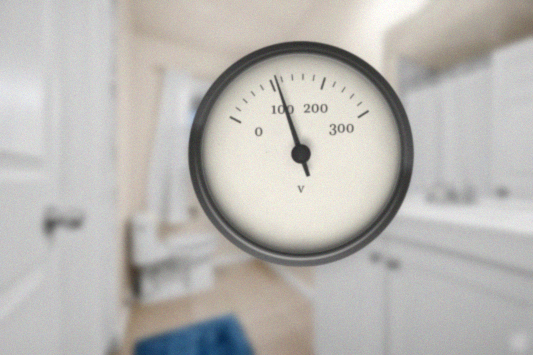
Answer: {"value": 110, "unit": "V"}
